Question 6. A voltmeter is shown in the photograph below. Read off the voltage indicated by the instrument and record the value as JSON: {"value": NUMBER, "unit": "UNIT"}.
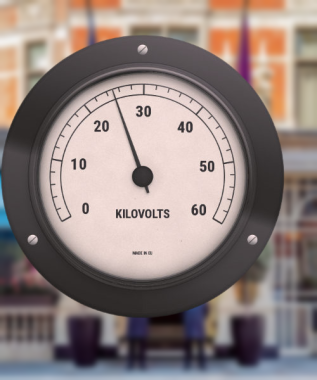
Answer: {"value": 25, "unit": "kV"}
